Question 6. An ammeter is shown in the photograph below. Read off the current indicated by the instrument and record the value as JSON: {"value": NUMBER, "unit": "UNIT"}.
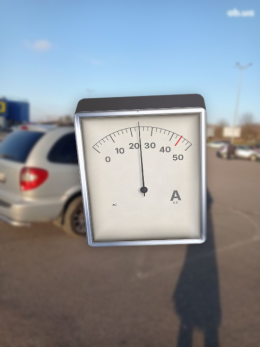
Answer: {"value": 24, "unit": "A"}
